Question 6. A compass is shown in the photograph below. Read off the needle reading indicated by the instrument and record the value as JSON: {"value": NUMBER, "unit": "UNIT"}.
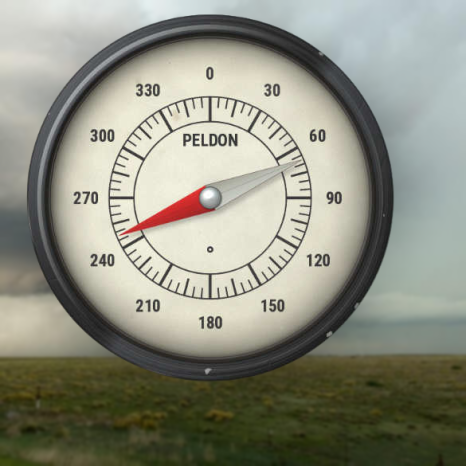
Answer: {"value": 247.5, "unit": "°"}
